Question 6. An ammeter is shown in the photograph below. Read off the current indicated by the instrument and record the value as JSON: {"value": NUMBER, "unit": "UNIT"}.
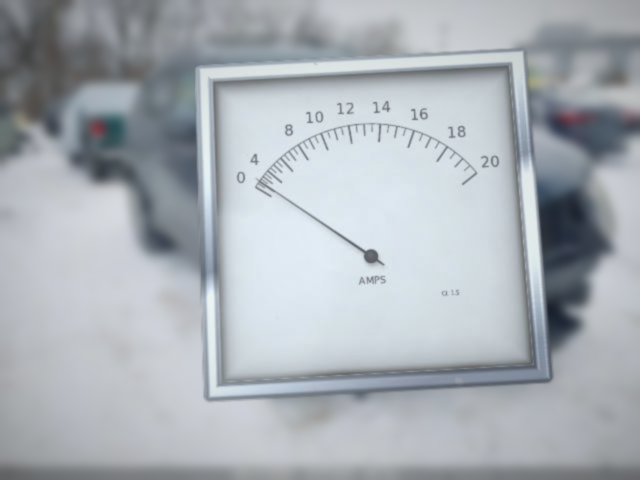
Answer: {"value": 2, "unit": "A"}
